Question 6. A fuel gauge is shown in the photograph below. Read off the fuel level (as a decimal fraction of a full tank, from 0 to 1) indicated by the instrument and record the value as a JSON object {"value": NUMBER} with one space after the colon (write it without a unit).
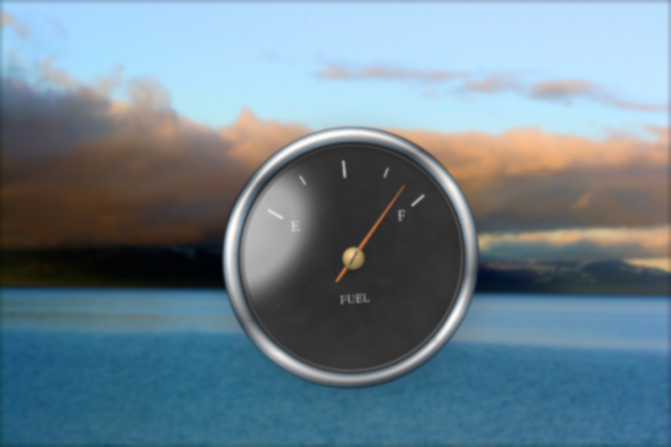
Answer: {"value": 0.875}
